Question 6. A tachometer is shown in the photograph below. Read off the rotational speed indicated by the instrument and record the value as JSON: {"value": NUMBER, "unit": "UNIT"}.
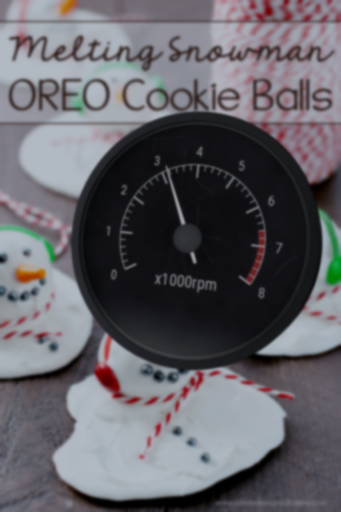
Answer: {"value": 3200, "unit": "rpm"}
